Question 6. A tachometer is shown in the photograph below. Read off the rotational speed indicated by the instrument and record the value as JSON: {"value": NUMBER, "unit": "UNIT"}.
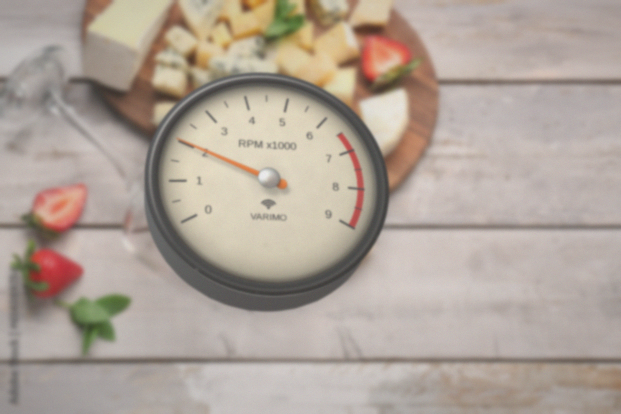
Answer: {"value": 2000, "unit": "rpm"}
